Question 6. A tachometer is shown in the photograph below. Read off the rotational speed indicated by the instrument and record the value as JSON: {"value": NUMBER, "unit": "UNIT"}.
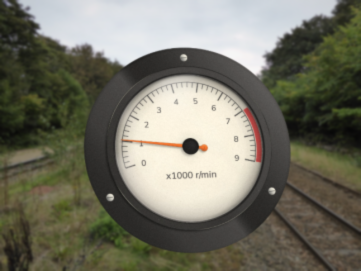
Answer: {"value": 1000, "unit": "rpm"}
